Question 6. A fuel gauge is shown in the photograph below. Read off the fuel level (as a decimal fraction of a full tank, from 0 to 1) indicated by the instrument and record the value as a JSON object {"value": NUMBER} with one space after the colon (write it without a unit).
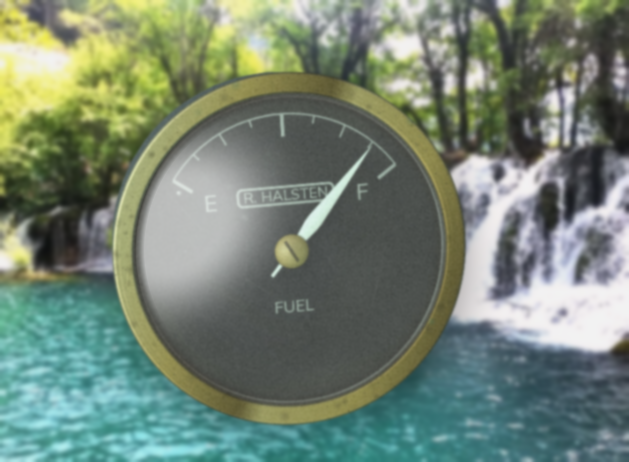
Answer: {"value": 0.875}
